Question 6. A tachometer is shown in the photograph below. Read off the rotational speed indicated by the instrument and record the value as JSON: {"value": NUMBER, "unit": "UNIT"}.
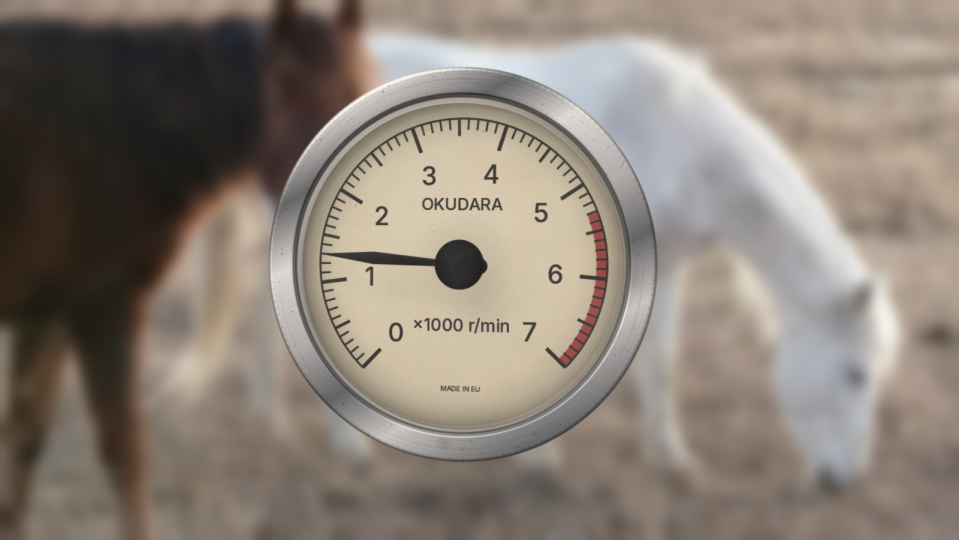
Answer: {"value": 1300, "unit": "rpm"}
